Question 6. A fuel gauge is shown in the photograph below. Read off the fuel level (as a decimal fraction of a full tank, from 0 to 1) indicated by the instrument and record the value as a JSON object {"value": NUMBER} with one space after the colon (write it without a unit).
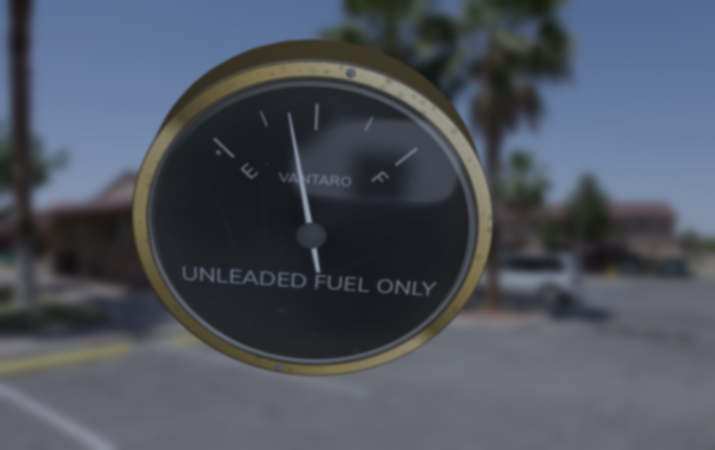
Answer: {"value": 0.375}
